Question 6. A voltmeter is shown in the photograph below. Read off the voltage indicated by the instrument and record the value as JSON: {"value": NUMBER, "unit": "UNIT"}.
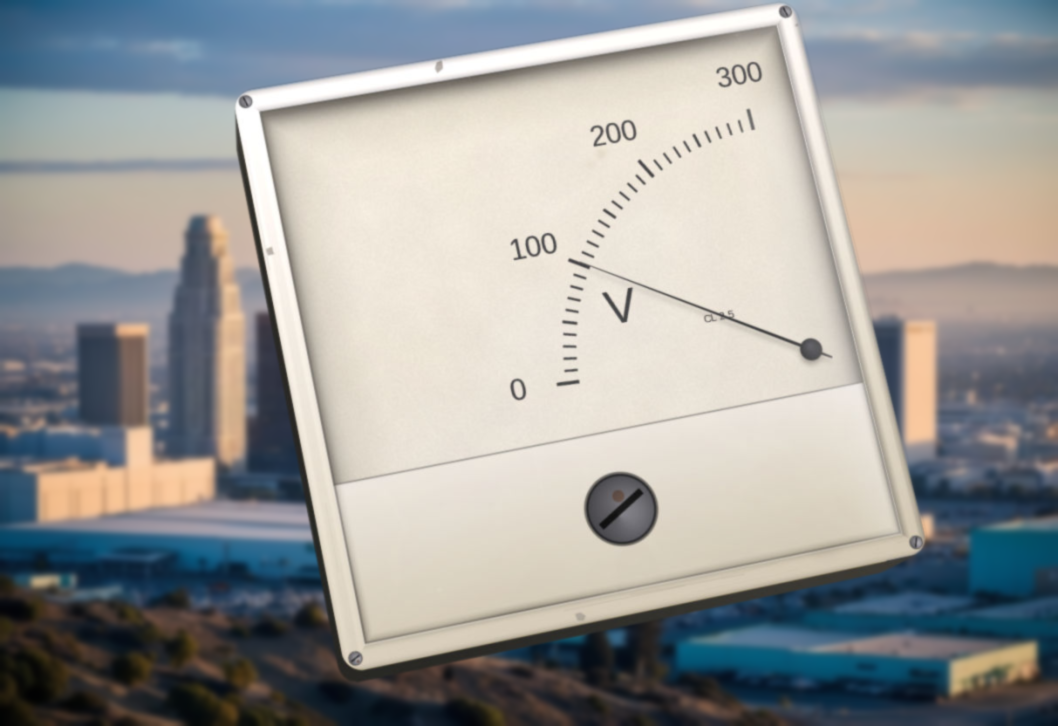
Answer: {"value": 100, "unit": "V"}
